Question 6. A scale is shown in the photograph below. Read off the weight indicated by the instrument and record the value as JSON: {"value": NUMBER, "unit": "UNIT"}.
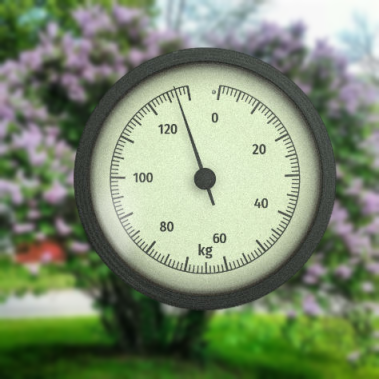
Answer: {"value": 127, "unit": "kg"}
